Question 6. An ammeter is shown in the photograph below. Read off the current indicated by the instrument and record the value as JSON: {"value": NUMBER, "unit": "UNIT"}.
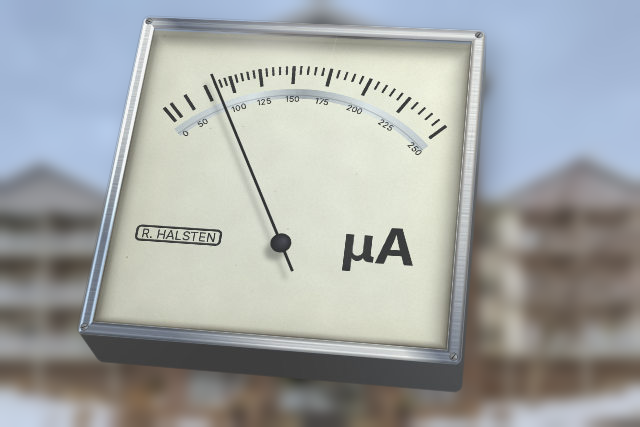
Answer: {"value": 85, "unit": "µA"}
